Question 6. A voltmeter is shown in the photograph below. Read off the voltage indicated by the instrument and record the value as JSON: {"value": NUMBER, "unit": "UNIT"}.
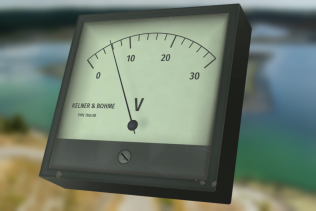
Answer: {"value": 6, "unit": "V"}
